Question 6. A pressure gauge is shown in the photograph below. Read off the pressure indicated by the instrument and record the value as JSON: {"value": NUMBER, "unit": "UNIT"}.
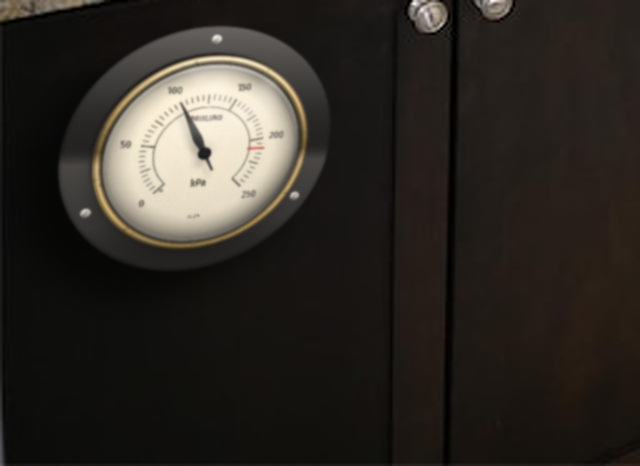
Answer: {"value": 100, "unit": "kPa"}
